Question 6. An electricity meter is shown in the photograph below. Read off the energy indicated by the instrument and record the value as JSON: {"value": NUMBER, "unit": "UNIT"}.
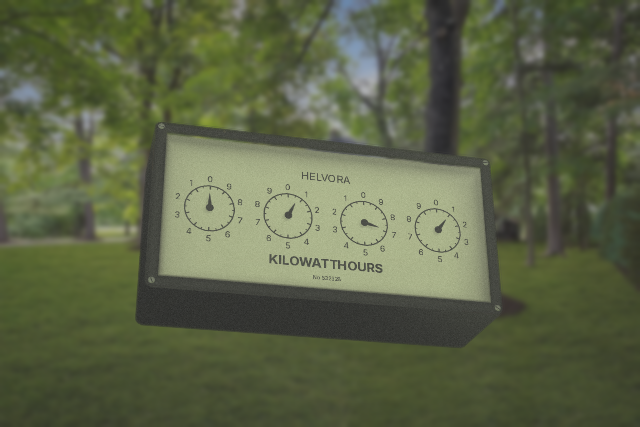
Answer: {"value": 71, "unit": "kWh"}
